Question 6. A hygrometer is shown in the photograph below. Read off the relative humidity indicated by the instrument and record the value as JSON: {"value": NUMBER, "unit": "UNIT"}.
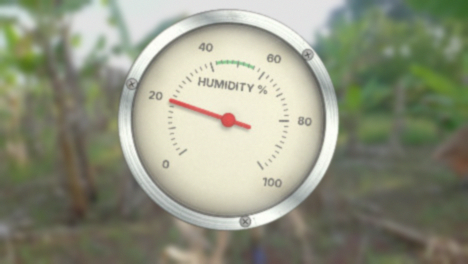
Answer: {"value": 20, "unit": "%"}
